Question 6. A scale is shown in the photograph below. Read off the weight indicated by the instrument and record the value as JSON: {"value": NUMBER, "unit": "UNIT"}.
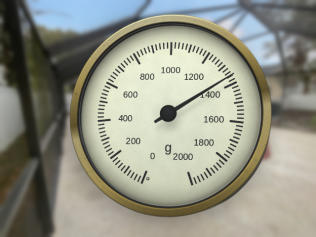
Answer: {"value": 1360, "unit": "g"}
